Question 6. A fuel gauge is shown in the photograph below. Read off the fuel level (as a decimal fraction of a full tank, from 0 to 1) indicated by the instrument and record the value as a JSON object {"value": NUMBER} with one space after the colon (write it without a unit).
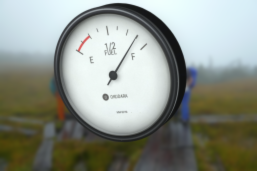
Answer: {"value": 0.875}
